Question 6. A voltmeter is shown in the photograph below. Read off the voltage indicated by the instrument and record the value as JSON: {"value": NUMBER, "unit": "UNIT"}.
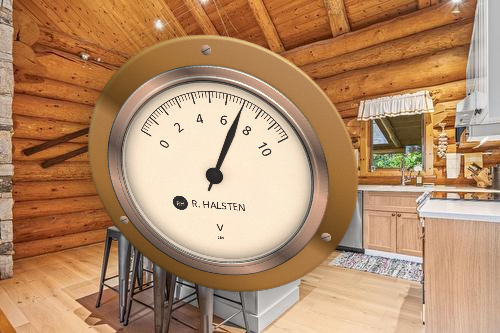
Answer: {"value": 7, "unit": "V"}
